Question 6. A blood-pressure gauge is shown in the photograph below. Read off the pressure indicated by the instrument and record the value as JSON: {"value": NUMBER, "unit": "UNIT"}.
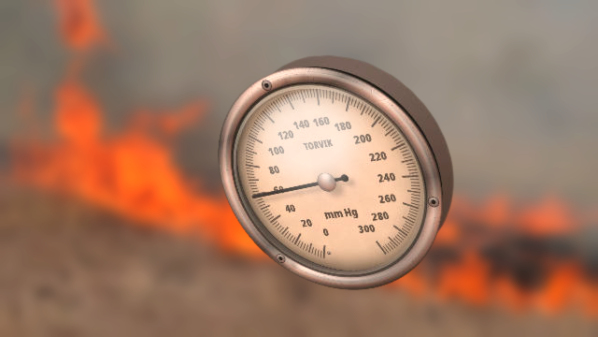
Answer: {"value": 60, "unit": "mmHg"}
